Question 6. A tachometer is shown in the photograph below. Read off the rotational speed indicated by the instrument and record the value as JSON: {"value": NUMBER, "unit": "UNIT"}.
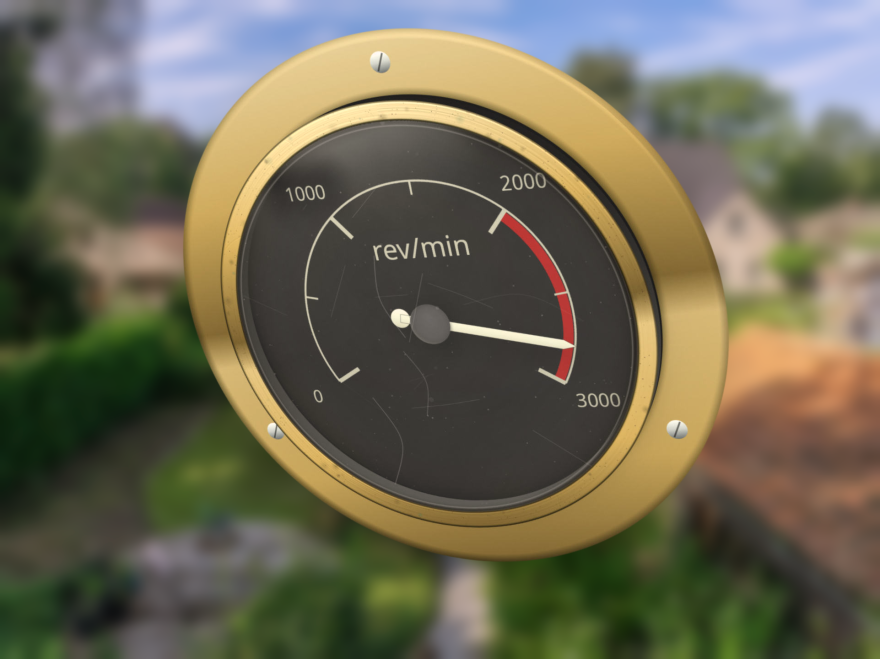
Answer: {"value": 2750, "unit": "rpm"}
